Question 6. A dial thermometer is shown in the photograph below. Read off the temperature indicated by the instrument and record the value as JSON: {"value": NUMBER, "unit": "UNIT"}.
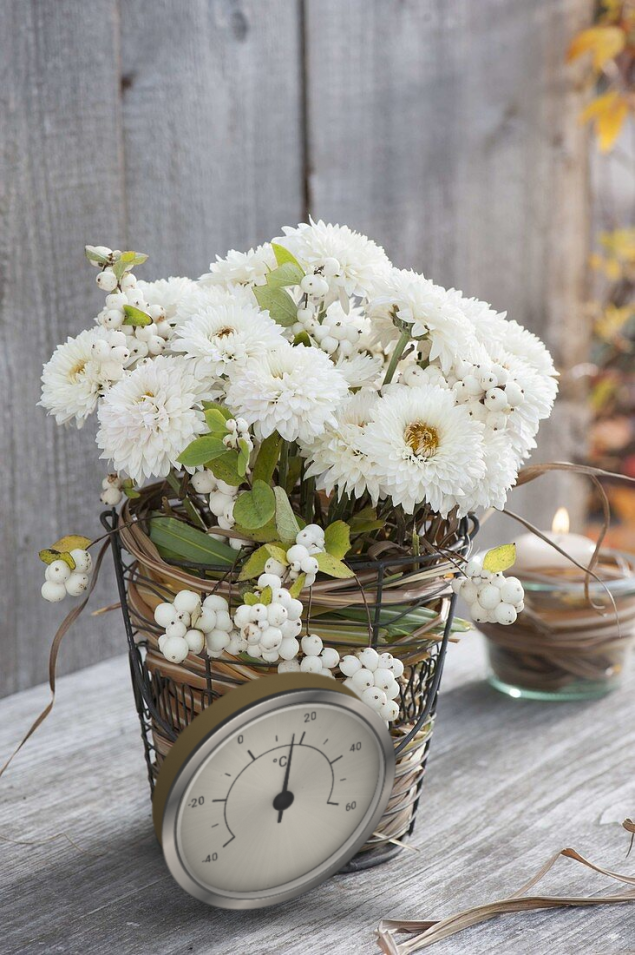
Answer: {"value": 15, "unit": "°C"}
